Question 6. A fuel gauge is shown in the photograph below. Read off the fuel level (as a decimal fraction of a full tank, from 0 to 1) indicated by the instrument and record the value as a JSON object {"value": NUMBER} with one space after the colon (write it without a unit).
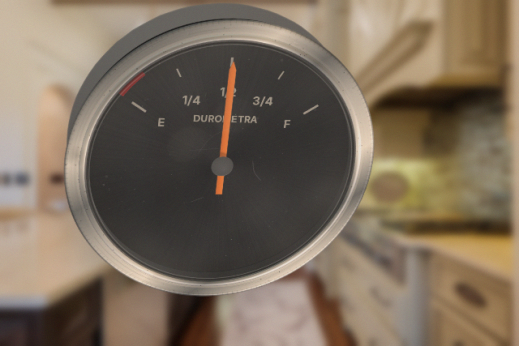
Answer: {"value": 0.5}
